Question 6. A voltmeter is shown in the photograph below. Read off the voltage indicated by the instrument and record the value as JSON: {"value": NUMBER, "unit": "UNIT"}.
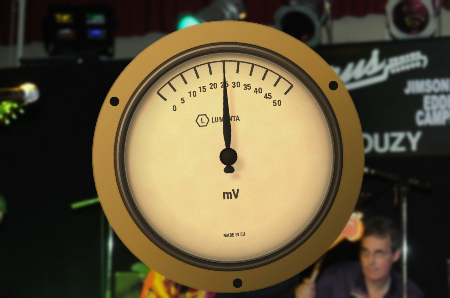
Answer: {"value": 25, "unit": "mV"}
